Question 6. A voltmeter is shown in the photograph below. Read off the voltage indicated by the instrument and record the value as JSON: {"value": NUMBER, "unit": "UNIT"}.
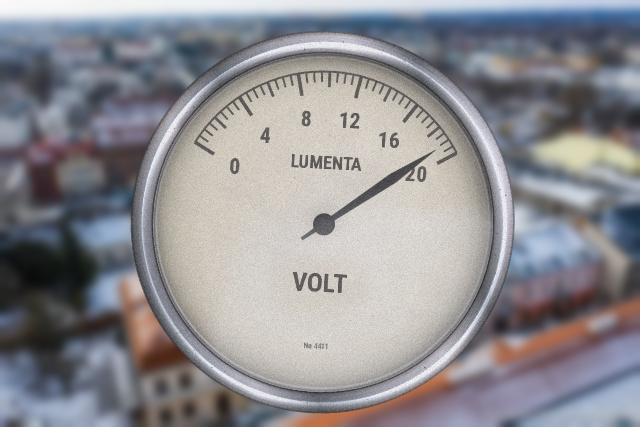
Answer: {"value": 19, "unit": "V"}
